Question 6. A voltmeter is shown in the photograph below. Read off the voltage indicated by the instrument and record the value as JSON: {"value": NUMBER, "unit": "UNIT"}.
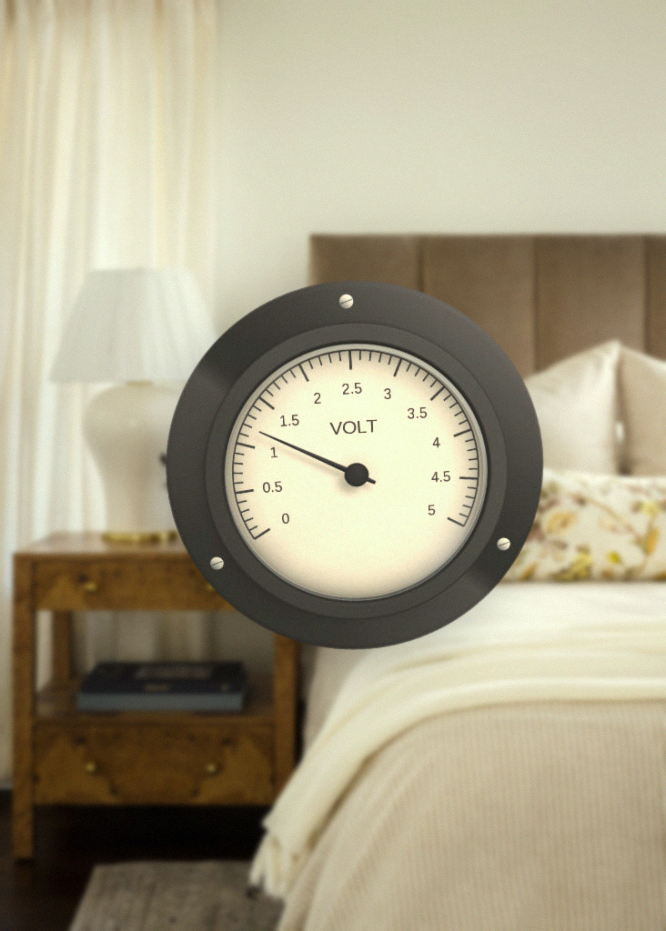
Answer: {"value": 1.2, "unit": "V"}
